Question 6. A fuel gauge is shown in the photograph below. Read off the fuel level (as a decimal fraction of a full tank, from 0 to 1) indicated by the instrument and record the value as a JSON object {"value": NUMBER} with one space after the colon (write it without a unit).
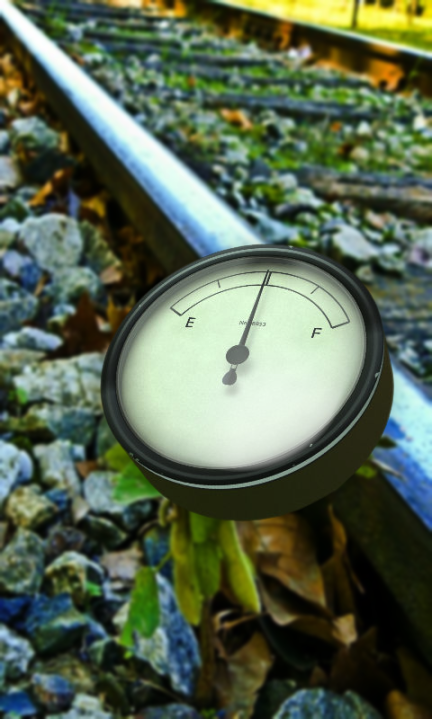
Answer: {"value": 0.5}
